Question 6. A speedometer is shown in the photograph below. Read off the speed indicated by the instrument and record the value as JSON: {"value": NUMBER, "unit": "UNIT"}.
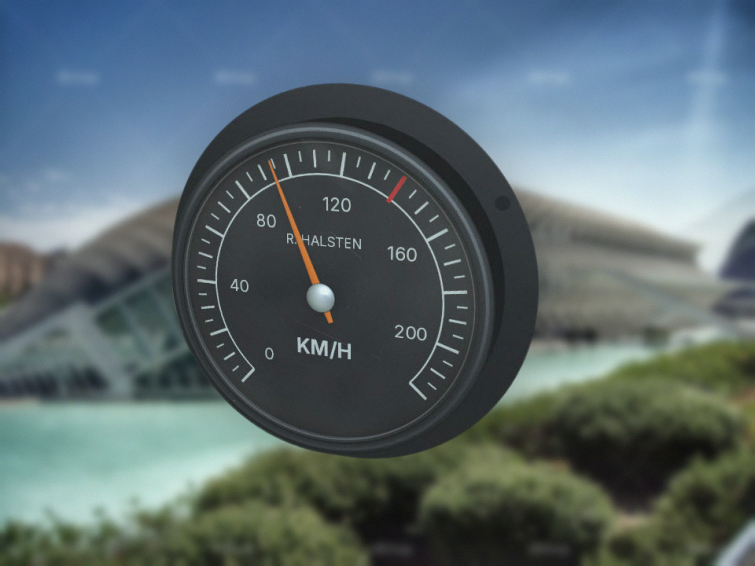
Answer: {"value": 95, "unit": "km/h"}
